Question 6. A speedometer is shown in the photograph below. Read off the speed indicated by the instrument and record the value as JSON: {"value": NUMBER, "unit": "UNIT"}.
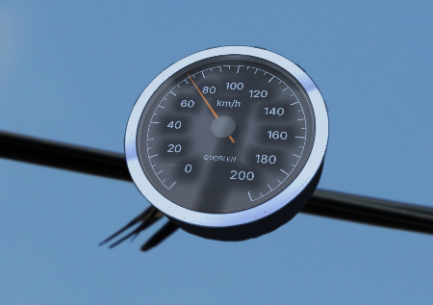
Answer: {"value": 72.5, "unit": "km/h"}
